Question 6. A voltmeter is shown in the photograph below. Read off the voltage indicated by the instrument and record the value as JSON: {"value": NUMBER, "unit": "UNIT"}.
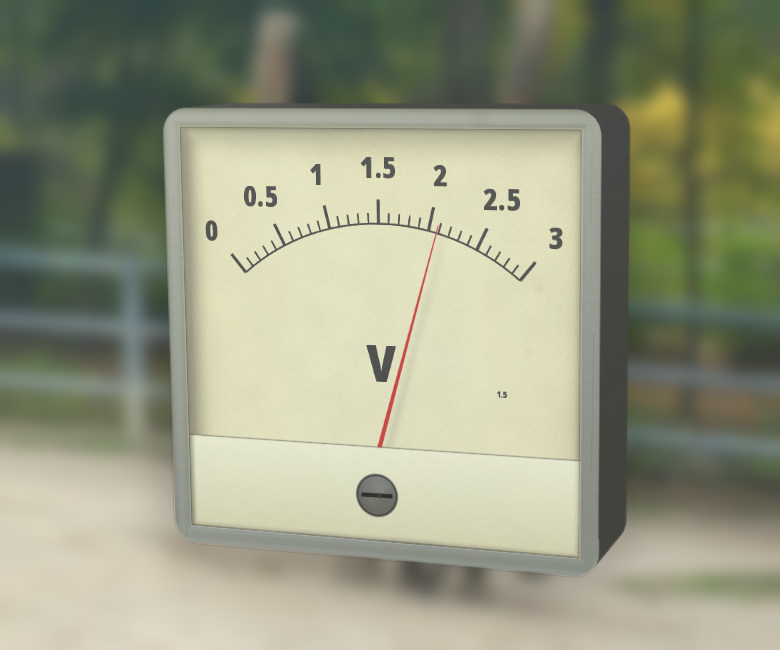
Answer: {"value": 2.1, "unit": "V"}
